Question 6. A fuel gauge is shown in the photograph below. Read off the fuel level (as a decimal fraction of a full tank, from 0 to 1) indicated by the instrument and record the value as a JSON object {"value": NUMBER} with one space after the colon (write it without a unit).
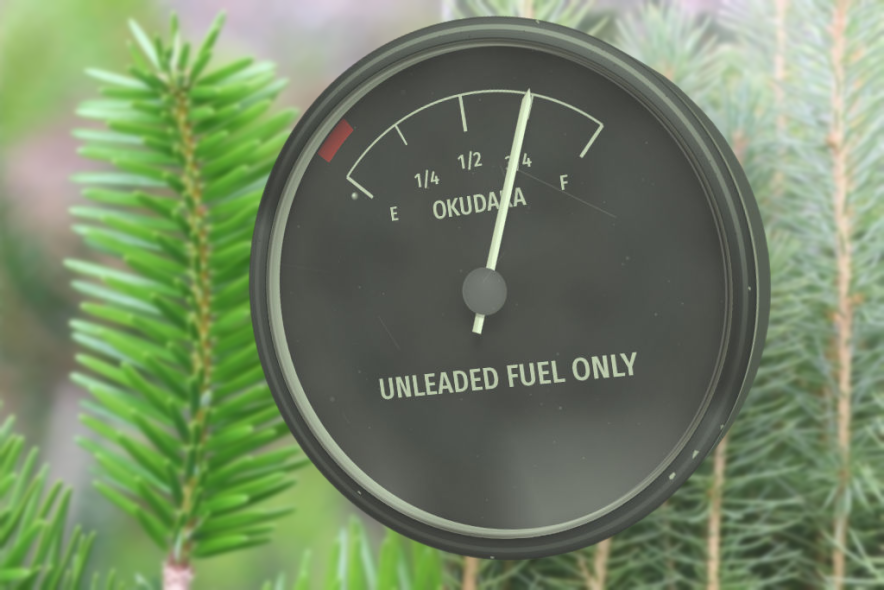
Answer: {"value": 0.75}
